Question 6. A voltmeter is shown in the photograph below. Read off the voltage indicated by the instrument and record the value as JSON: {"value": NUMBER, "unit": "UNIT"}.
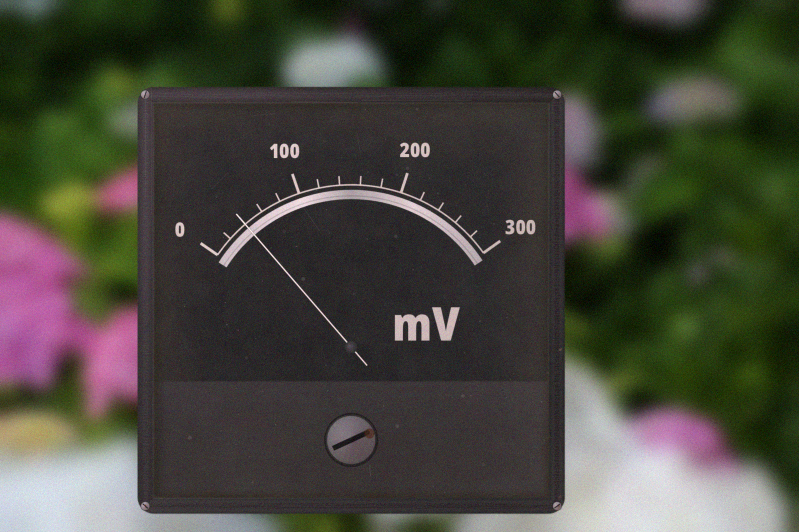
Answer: {"value": 40, "unit": "mV"}
